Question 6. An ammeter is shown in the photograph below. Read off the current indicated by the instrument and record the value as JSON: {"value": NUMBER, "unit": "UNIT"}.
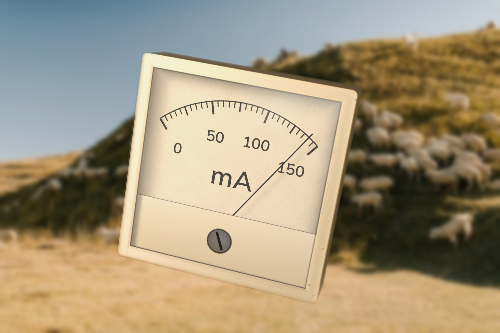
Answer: {"value": 140, "unit": "mA"}
